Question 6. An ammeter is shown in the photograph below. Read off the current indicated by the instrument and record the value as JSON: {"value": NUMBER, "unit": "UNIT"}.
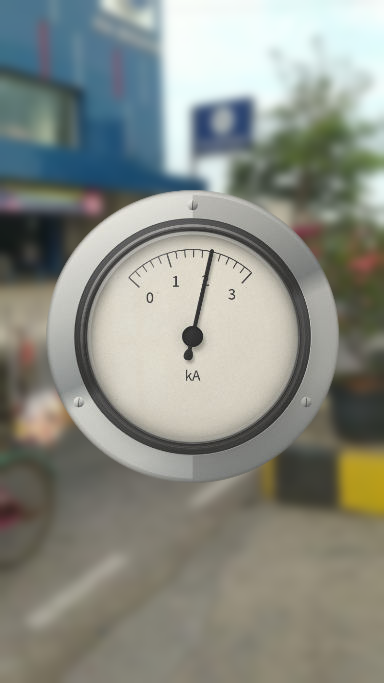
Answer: {"value": 2, "unit": "kA"}
